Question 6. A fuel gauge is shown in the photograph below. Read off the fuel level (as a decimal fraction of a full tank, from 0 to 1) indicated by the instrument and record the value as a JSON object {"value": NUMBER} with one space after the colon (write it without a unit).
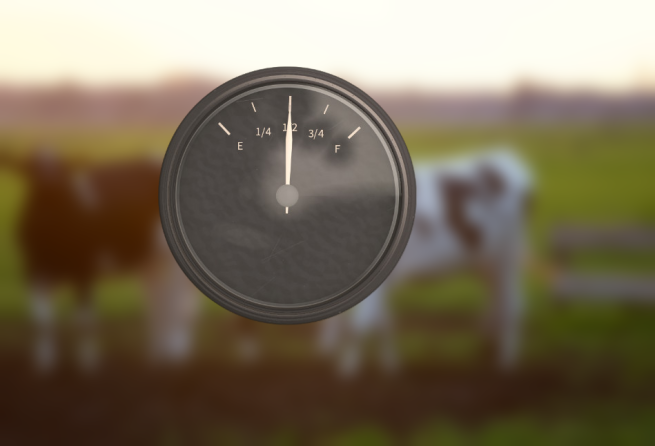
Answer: {"value": 0.5}
